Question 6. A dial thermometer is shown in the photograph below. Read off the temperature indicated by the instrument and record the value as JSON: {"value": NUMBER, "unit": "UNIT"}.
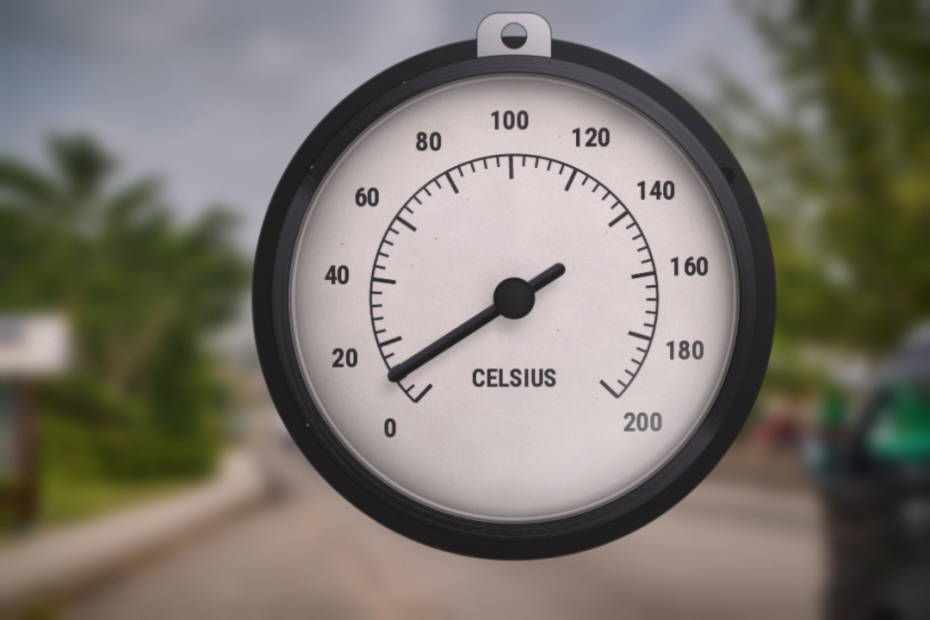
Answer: {"value": 10, "unit": "°C"}
